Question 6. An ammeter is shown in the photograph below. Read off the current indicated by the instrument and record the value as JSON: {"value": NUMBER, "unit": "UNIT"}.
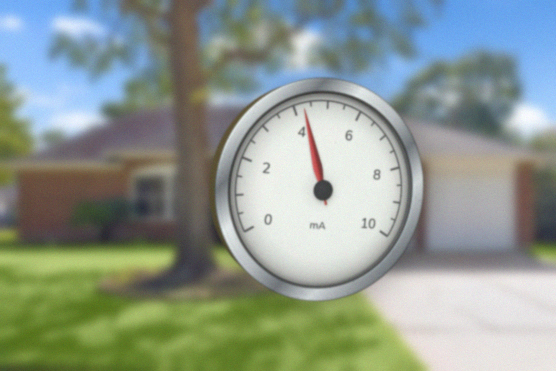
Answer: {"value": 4.25, "unit": "mA"}
